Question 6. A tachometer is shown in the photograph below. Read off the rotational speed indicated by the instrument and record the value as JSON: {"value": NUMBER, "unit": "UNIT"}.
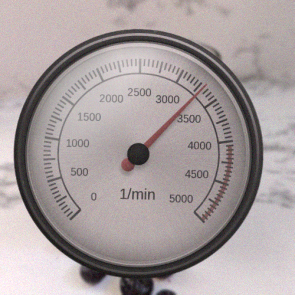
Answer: {"value": 3300, "unit": "rpm"}
